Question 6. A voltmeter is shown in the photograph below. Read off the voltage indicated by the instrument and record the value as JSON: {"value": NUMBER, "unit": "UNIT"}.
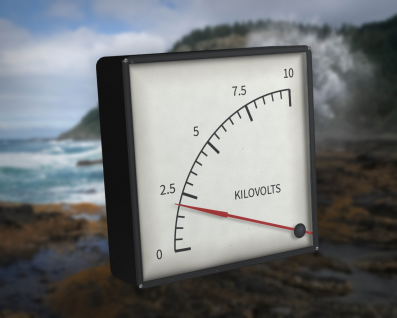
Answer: {"value": 2, "unit": "kV"}
